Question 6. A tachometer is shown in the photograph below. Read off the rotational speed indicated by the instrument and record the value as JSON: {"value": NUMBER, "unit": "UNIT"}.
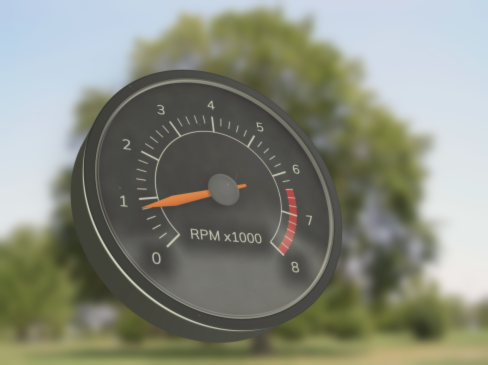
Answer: {"value": 800, "unit": "rpm"}
